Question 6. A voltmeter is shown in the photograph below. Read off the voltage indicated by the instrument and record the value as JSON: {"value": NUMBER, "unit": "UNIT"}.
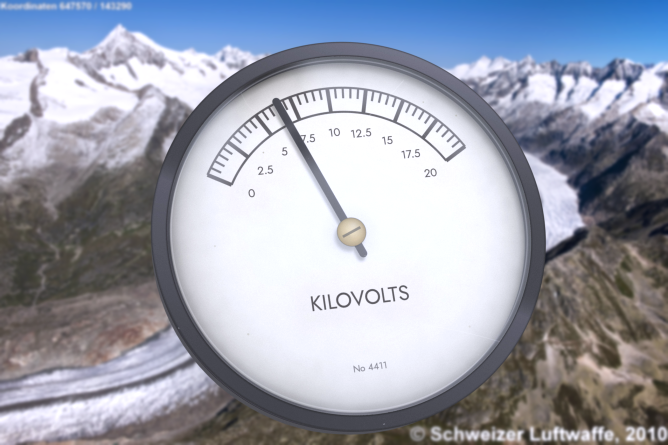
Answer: {"value": 6.5, "unit": "kV"}
